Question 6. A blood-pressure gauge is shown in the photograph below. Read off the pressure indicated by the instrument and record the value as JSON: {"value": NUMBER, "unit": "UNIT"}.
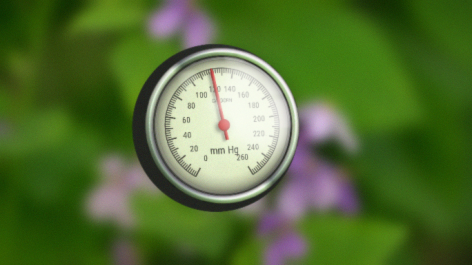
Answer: {"value": 120, "unit": "mmHg"}
